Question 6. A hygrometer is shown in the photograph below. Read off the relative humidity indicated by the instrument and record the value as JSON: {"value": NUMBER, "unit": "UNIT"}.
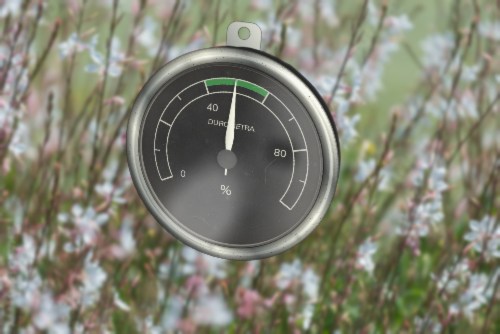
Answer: {"value": 50, "unit": "%"}
